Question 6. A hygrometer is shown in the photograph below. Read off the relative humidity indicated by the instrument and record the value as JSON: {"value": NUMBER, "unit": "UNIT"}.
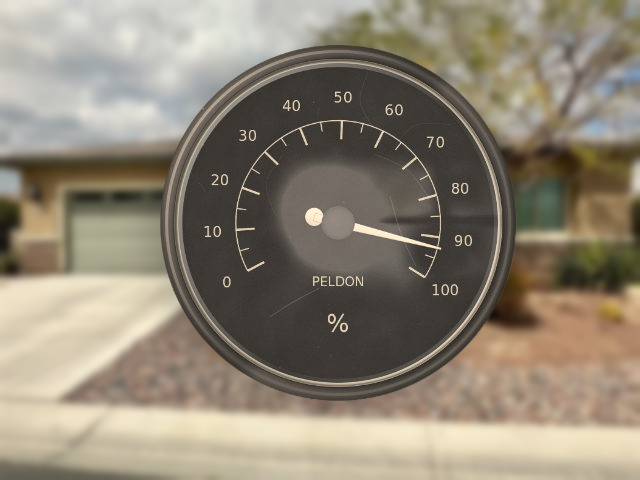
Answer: {"value": 92.5, "unit": "%"}
